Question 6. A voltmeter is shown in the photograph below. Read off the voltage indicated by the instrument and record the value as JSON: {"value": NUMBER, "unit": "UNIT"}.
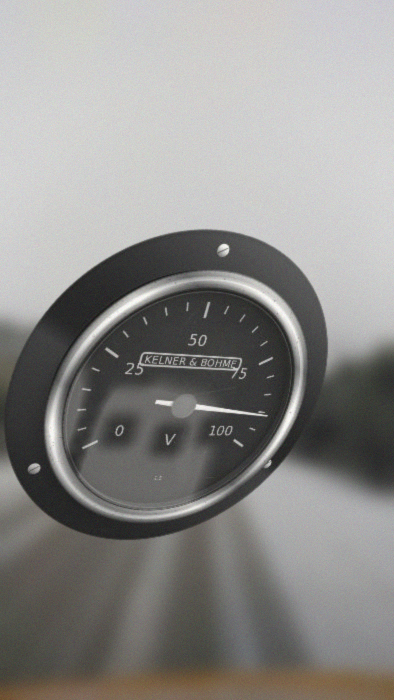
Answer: {"value": 90, "unit": "V"}
